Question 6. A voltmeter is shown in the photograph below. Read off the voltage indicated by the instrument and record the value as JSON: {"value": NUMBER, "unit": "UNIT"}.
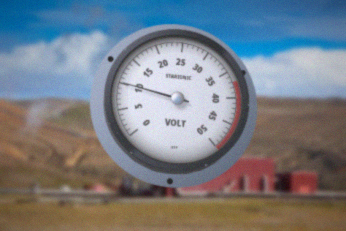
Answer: {"value": 10, "unit": "V"}
